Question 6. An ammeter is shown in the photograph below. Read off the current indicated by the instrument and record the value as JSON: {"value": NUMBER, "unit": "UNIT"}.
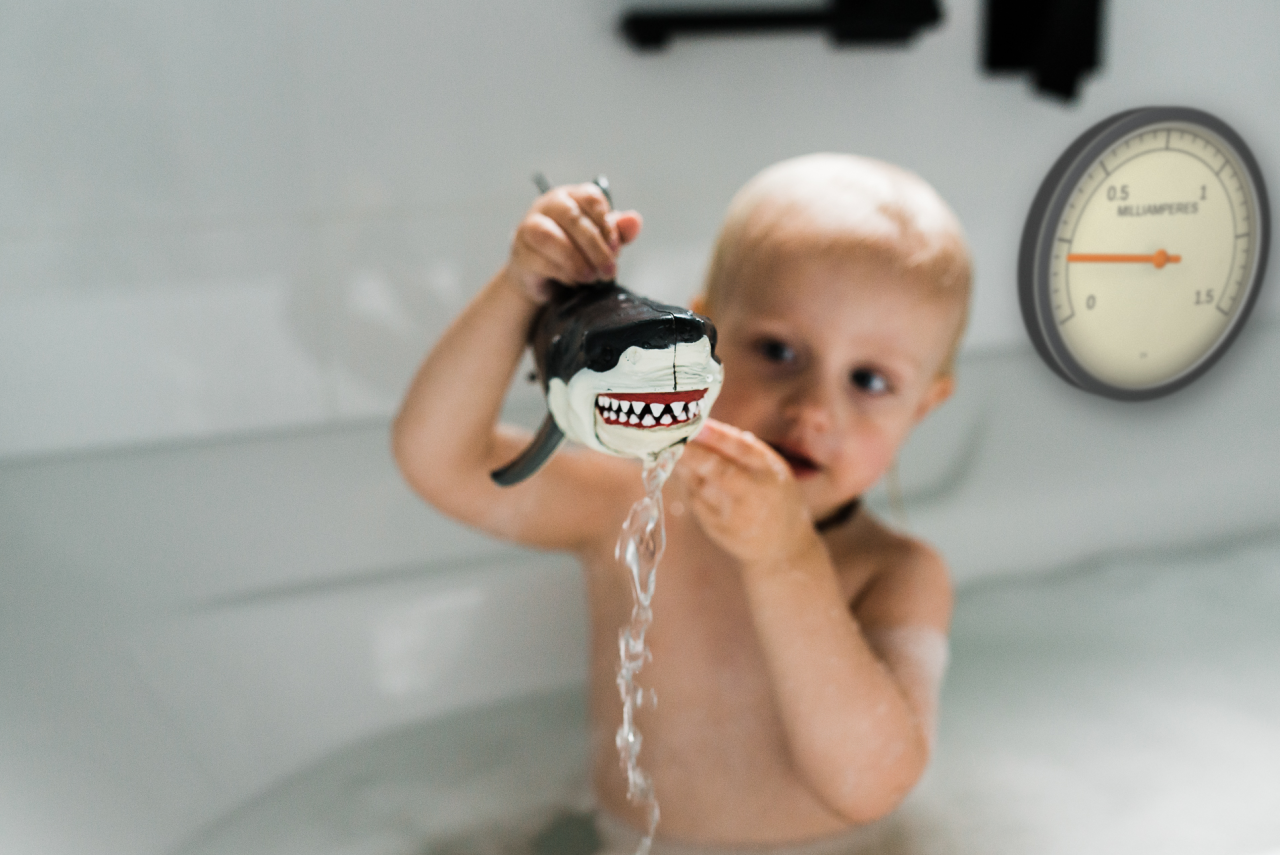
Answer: {"value": 0.2, "unit": "mA"}
